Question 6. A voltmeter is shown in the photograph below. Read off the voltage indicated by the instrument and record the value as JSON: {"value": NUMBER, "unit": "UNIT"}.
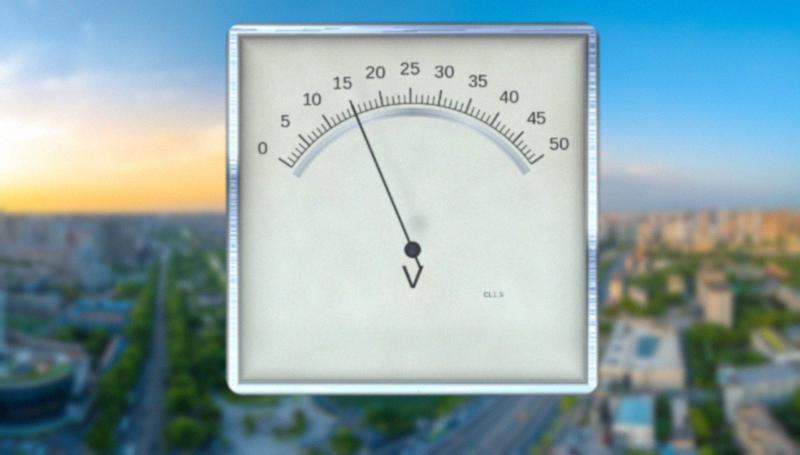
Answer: {"value": 15, "unit": "V"}
